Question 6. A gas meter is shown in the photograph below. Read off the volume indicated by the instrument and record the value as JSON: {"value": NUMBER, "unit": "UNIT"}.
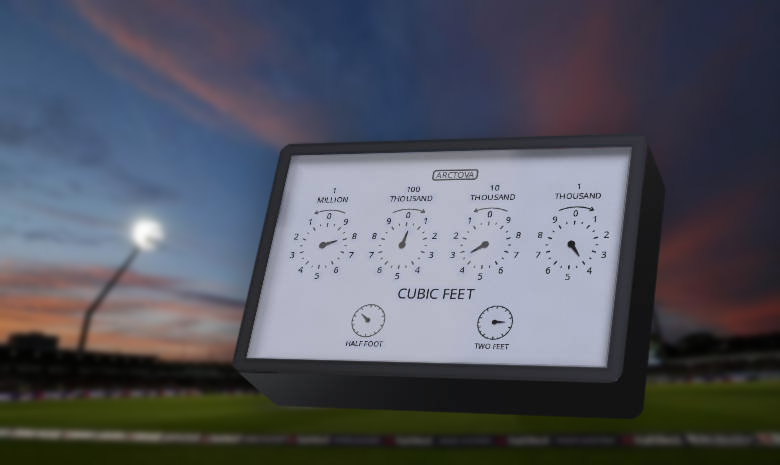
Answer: {"value": 803400, "unit": "ft³"}
